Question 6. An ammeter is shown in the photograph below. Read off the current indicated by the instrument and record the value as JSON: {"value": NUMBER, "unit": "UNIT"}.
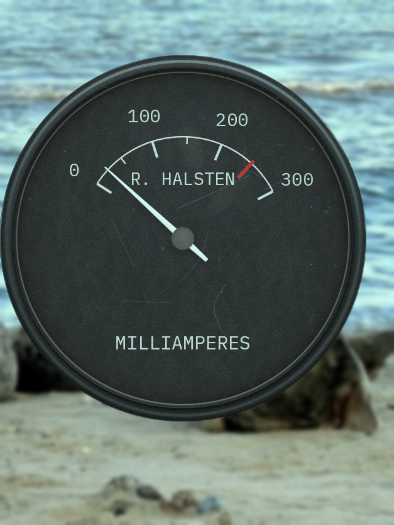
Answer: {"value": 25, "unit": "mA"}
